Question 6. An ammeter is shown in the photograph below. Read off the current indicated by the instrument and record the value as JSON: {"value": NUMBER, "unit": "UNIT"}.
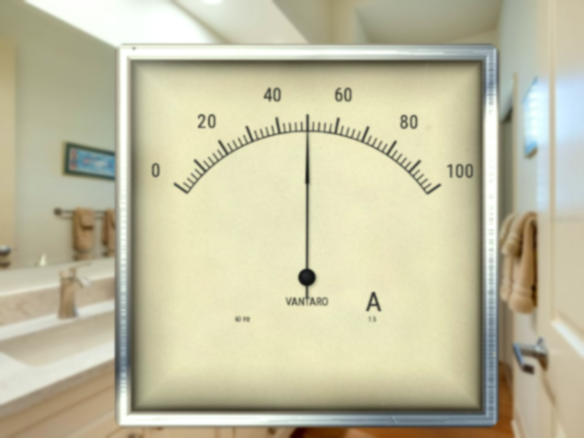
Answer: {"value": 50, "unit": "A"}
